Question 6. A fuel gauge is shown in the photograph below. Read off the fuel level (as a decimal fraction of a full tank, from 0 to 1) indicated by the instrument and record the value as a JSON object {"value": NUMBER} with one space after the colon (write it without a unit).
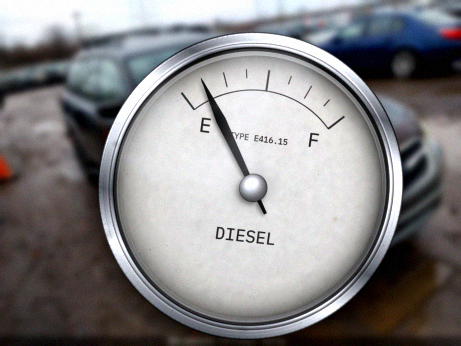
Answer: {"value": 0.125}
